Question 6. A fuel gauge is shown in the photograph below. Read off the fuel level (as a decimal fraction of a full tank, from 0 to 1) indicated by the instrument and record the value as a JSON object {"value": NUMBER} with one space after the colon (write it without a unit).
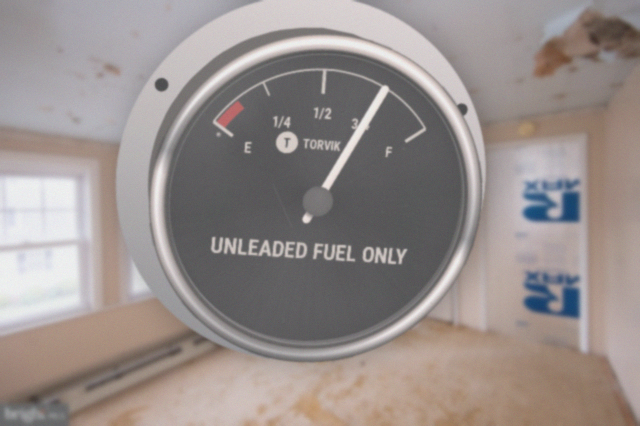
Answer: {"value": 0.75}
